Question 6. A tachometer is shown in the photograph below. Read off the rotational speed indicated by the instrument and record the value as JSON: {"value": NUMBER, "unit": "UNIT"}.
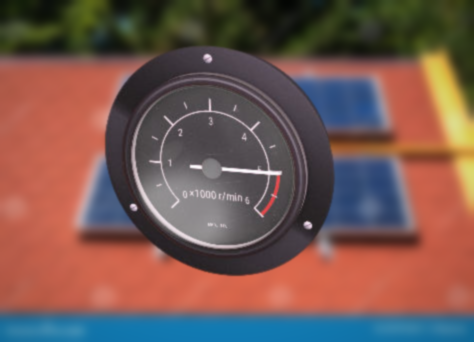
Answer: {"value": 5000, "unit": "rpm"}
